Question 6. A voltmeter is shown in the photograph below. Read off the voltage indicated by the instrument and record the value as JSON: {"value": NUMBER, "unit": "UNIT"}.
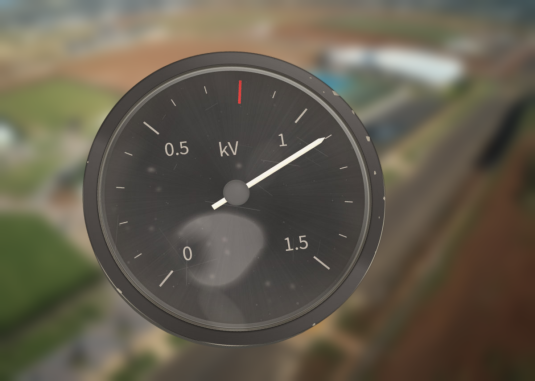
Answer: {"value": 1.1, "unit": "kV"}
